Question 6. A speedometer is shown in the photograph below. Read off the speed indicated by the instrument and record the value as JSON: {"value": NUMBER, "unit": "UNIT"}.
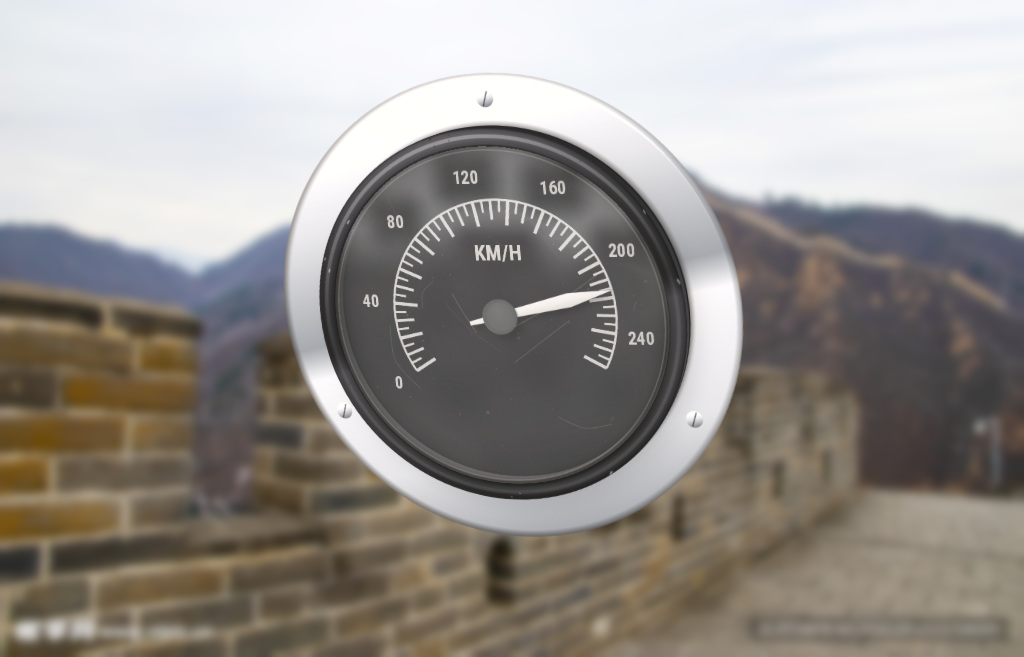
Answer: {"value": 215, "unit": "km/h"}
